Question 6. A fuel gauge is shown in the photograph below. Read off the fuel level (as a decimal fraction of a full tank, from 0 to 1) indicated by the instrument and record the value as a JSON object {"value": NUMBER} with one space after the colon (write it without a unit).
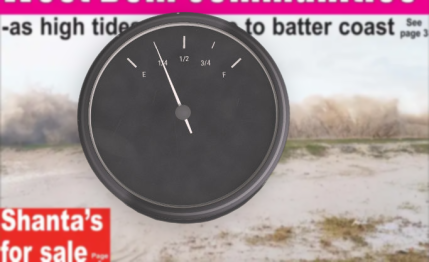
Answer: {"value": 0.25}
